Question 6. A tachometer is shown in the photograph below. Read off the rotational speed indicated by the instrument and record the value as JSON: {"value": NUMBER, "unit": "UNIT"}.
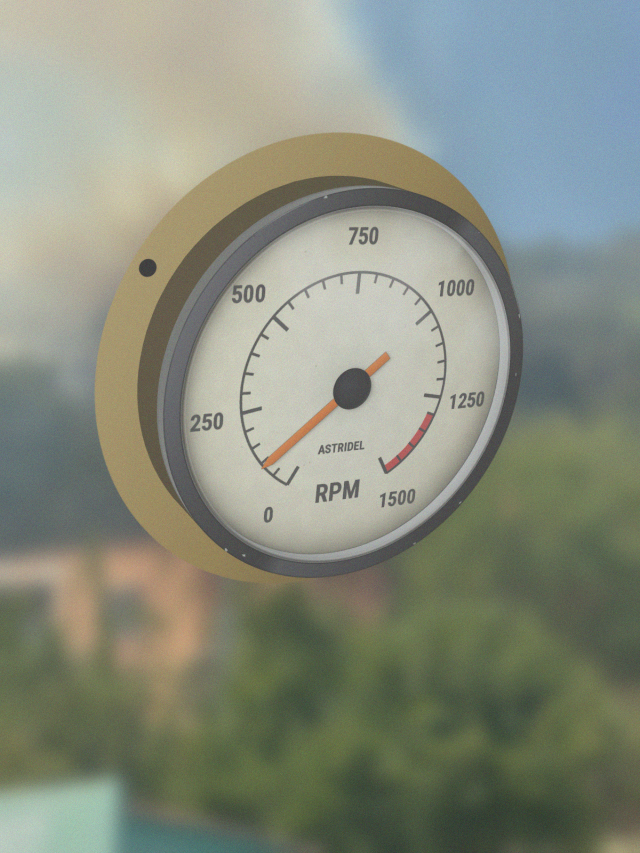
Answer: {"value": 100, "unit": "rpm"}
